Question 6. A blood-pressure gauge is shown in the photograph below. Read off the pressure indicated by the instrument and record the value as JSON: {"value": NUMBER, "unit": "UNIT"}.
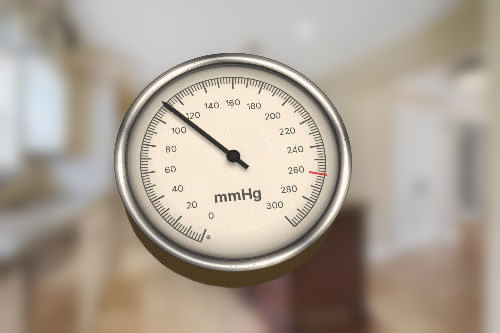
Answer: {"value": 110, "unit": "mmHg"}
